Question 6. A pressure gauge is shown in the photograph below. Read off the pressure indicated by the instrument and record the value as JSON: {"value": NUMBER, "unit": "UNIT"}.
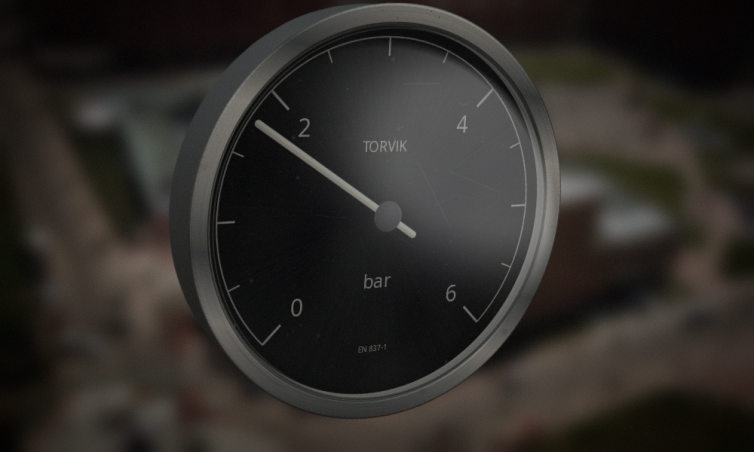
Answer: {"value": 1.75, "unit": "bar"}
